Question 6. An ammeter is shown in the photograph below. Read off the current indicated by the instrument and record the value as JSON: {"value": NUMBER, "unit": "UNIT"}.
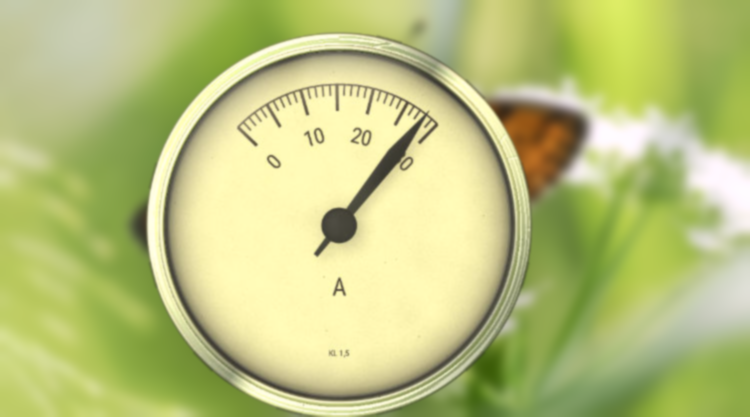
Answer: {"value": 28, "unit": "A"}
